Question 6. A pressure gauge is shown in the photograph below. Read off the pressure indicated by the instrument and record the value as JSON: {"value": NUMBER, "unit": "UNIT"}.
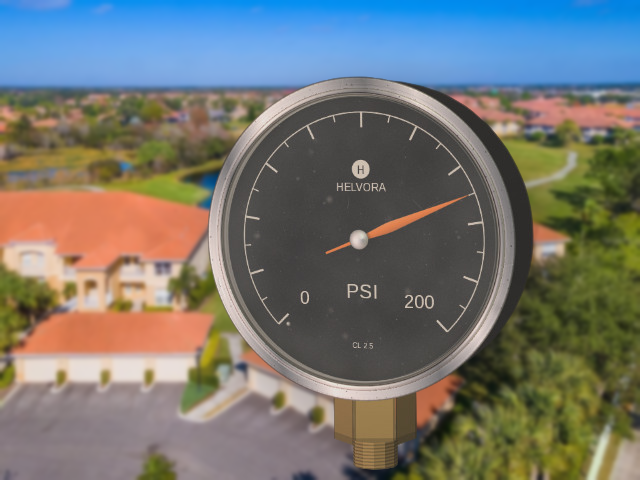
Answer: {"value": 150, "unit": "psi"}
